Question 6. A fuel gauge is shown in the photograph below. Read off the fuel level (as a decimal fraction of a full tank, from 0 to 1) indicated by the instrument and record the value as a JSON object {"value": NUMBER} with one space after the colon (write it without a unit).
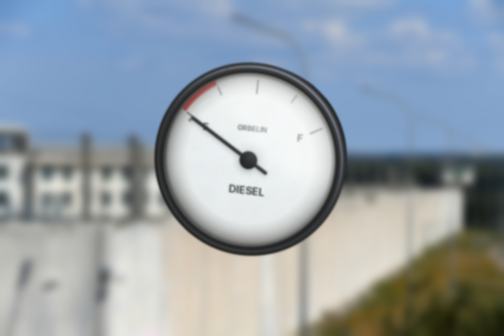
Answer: {"value": 0}
